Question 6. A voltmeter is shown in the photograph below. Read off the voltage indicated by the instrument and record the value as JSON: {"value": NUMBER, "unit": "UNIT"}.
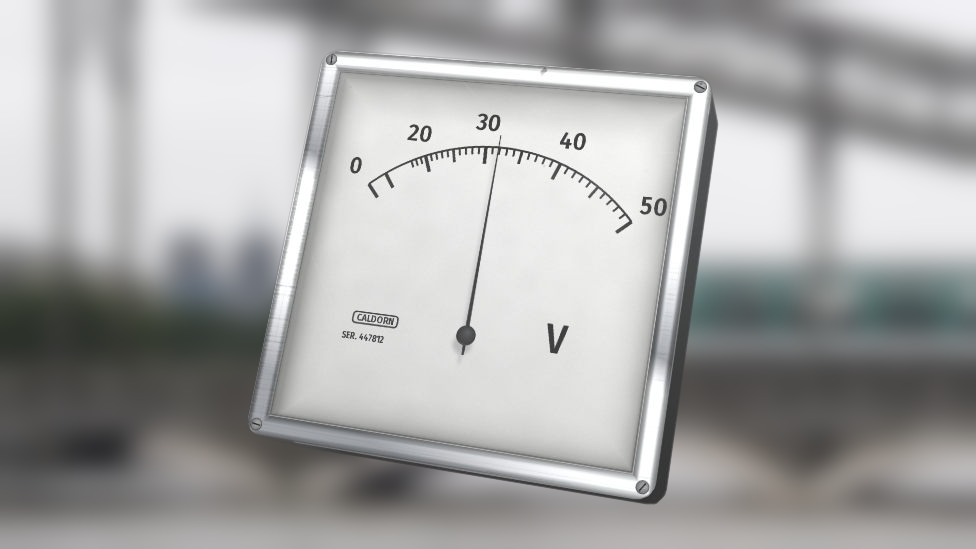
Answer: {"value": 32, "unit": "V"}
